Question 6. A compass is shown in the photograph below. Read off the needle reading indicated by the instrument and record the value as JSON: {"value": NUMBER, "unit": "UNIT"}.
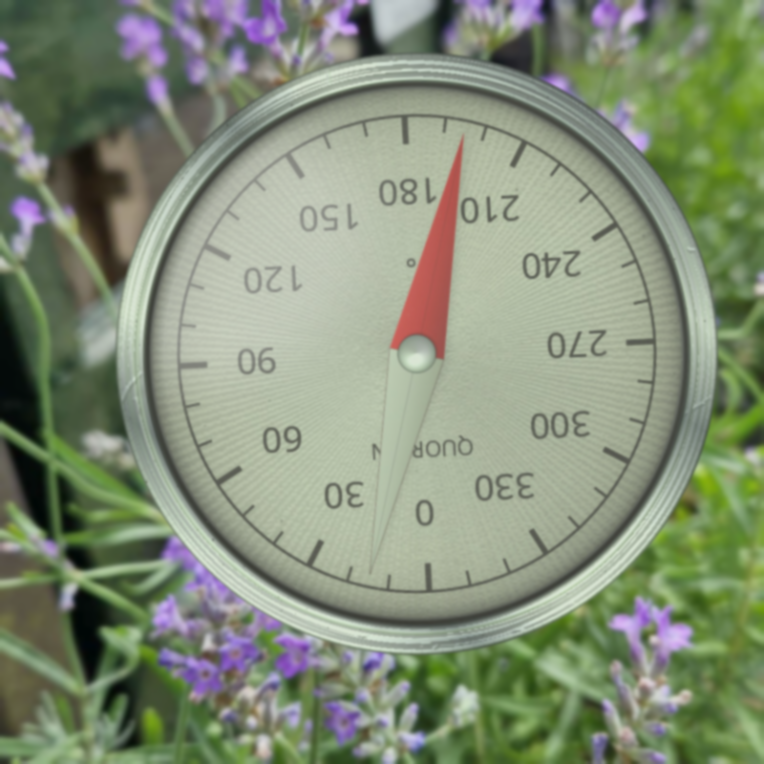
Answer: {"value": 195, "unit": "°"}
